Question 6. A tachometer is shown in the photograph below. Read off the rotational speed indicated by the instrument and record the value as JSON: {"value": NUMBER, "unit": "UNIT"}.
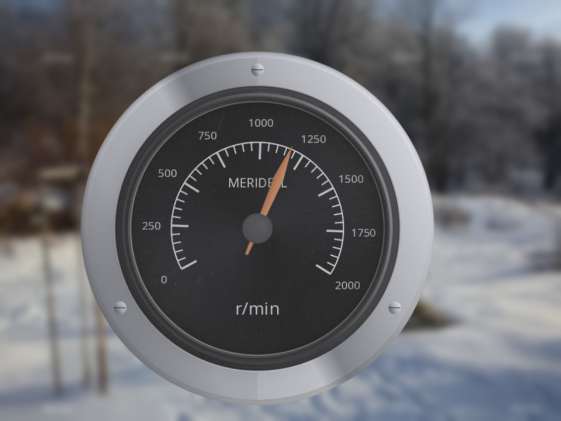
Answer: {"value": 1175, "unit": "rpm"}
